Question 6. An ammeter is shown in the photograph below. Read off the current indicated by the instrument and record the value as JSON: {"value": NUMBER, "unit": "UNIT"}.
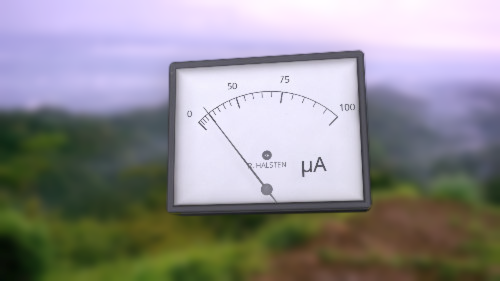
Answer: {"value": 25, "unit": "µA"}
